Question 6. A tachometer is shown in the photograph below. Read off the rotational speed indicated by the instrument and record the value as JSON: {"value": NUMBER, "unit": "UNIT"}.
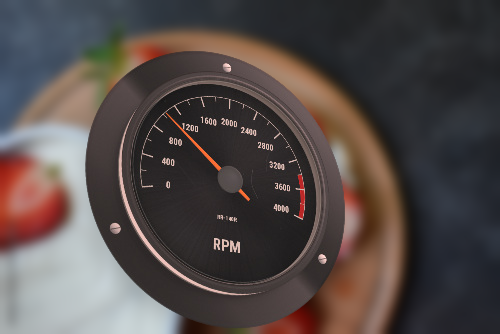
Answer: {"value": 1000, "unit": "rpm"}
